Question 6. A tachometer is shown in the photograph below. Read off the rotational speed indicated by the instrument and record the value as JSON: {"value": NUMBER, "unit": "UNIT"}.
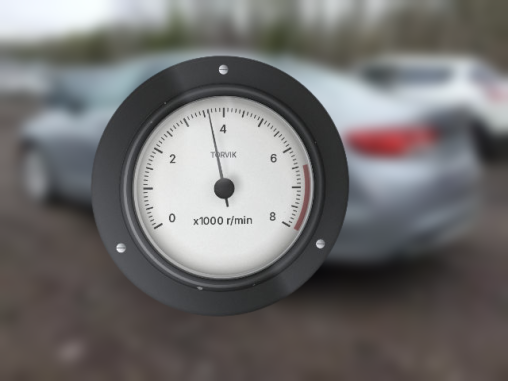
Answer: {"value": 3600, "unit": "rpm"}
